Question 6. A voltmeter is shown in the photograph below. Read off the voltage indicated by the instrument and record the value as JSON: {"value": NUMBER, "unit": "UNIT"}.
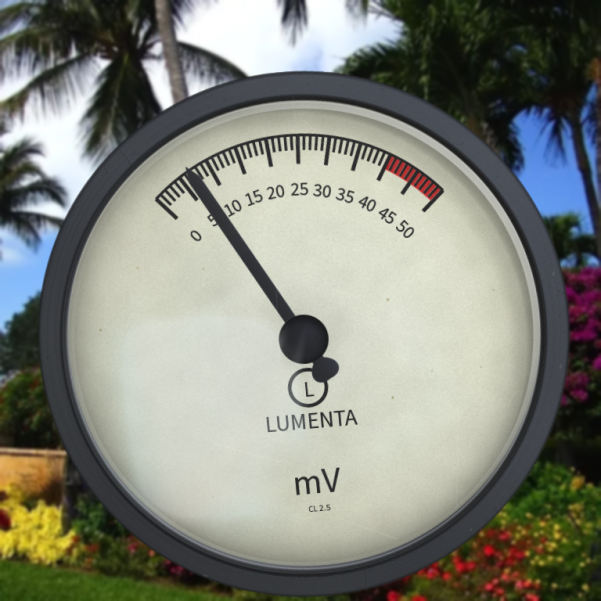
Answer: {"value": 7, "unit": "mV"}
